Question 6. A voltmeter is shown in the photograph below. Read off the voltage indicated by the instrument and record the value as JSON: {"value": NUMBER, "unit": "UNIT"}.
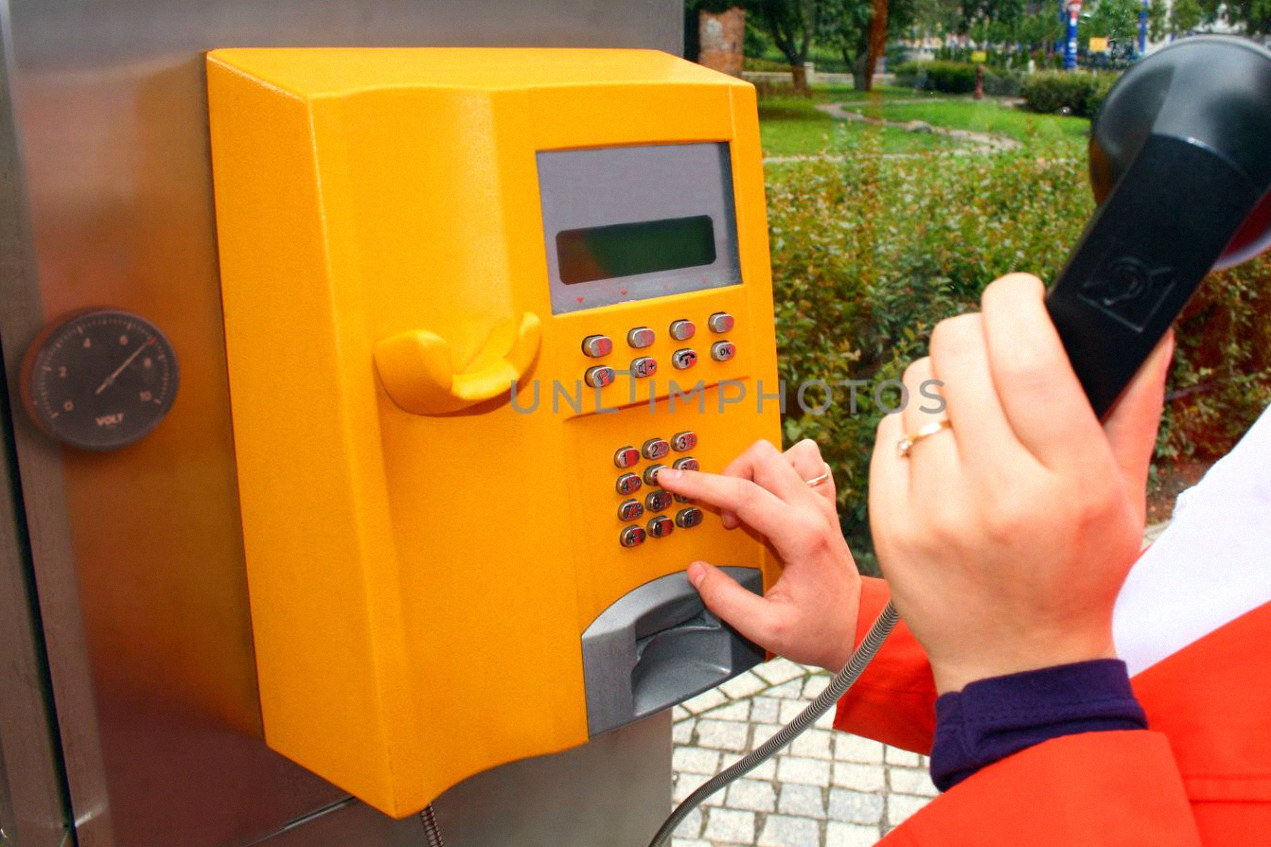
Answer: {"value": 7, "unit": "V"}
